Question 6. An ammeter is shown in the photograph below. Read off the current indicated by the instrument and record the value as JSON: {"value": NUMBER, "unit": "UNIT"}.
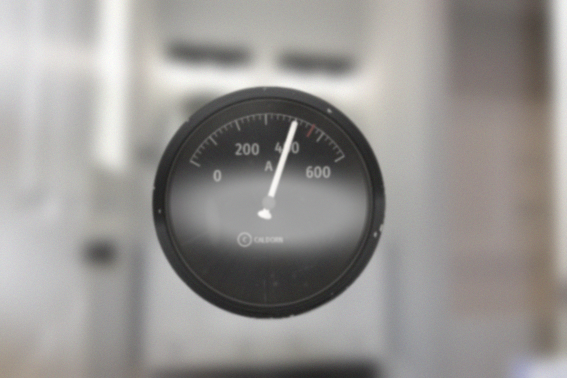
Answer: {"value": 400, "unit": "A"}
